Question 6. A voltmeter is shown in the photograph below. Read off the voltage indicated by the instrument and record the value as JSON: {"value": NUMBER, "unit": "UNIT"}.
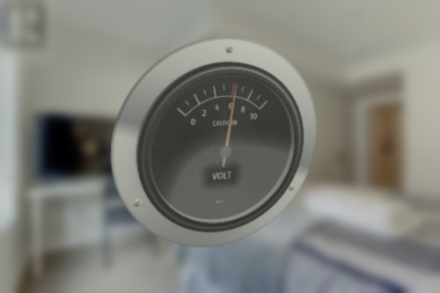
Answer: {"value": 6, "unit": "V"}
